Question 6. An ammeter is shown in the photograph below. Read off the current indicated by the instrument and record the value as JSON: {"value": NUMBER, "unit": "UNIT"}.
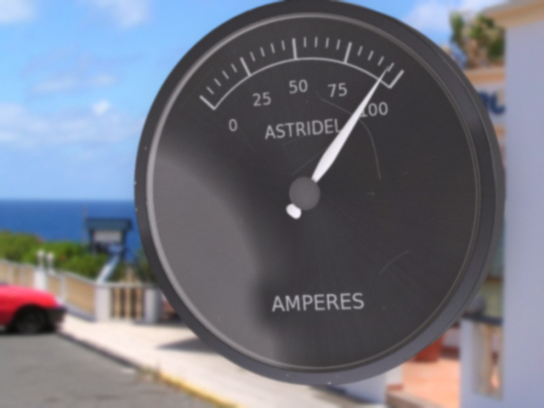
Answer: {"value": 95, "unit": "A"}
